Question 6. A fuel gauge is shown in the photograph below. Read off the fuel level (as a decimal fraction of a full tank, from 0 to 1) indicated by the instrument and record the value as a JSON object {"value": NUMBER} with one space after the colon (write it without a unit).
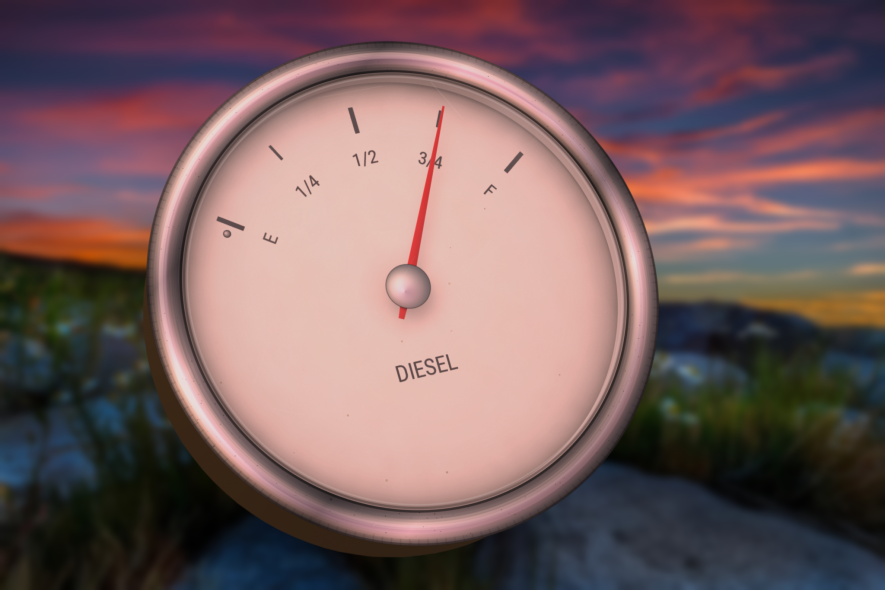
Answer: {"value": 0.75}
